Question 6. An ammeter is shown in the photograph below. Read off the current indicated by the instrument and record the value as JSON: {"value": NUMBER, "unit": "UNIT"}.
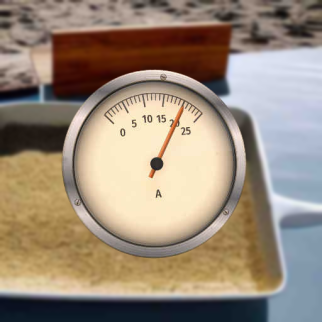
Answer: {"value": 20, "unit": "A"}
